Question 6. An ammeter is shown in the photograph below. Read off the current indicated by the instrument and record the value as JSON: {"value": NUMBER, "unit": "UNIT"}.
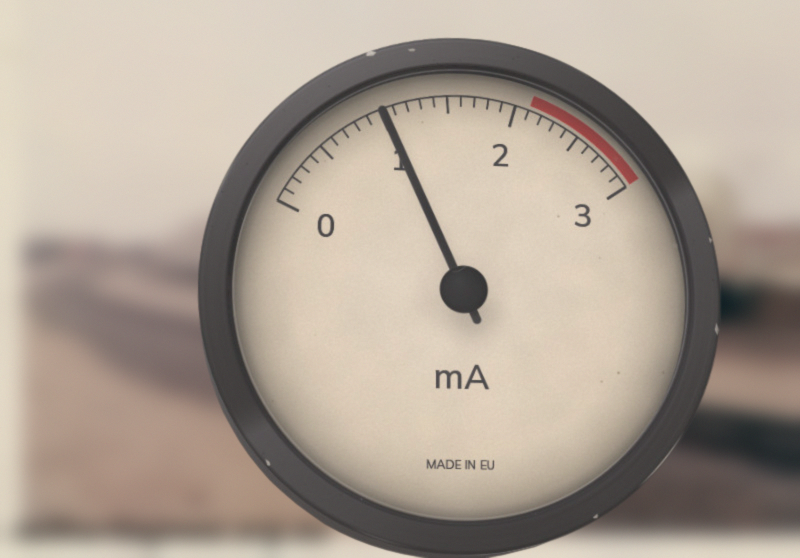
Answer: {"value": 1, "unit": "mA"}
